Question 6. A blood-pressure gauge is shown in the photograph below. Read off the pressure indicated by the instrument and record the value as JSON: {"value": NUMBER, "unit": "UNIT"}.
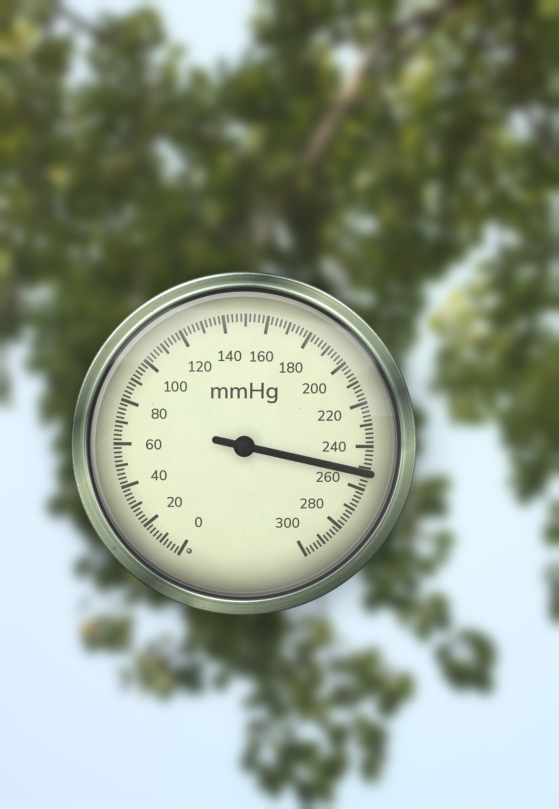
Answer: {"value": 252, "unit": "mmHg"}
